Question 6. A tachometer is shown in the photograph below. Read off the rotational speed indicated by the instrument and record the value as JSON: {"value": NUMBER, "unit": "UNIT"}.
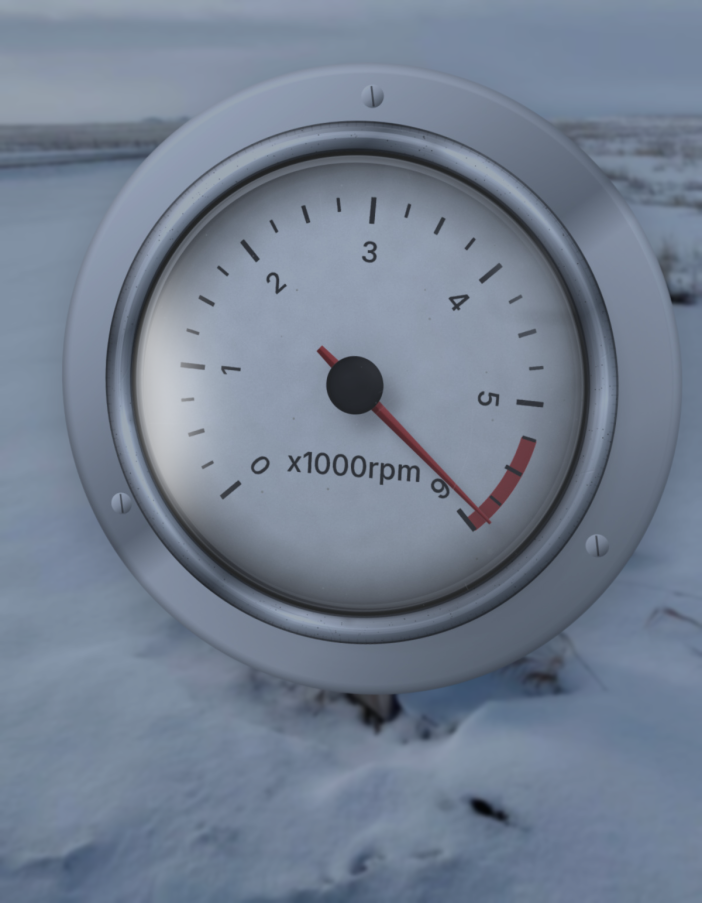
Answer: {"value": 5875, "unit": "rpm"}
